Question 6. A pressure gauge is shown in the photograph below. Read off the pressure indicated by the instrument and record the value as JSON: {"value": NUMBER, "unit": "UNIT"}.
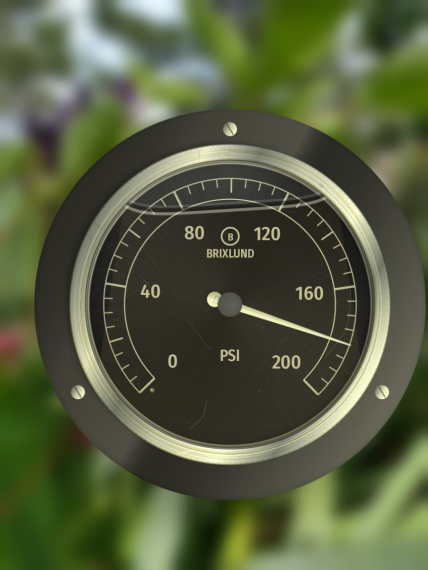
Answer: {"value": 180, "unit": "psi"}
